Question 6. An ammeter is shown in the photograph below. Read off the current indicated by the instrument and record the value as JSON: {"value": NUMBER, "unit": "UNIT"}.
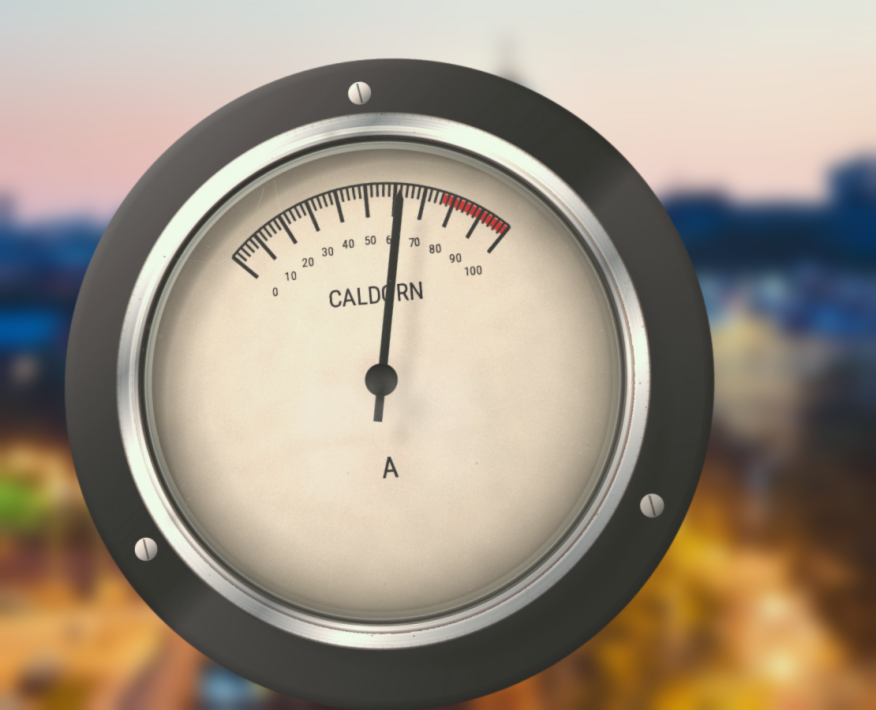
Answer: {"value": 62, "unit": "A"}
